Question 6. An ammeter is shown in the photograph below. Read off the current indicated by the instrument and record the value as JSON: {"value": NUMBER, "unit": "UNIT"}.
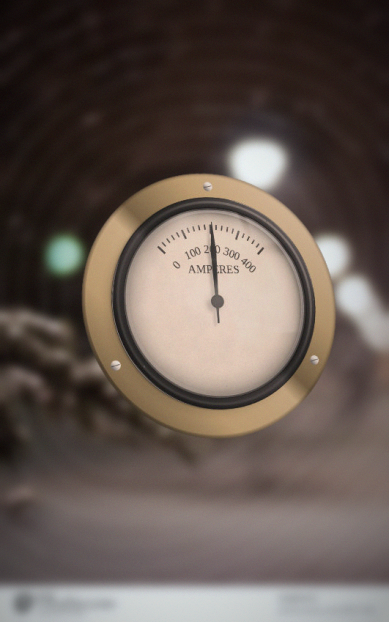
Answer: {"value": 200, "unit": "A"}
